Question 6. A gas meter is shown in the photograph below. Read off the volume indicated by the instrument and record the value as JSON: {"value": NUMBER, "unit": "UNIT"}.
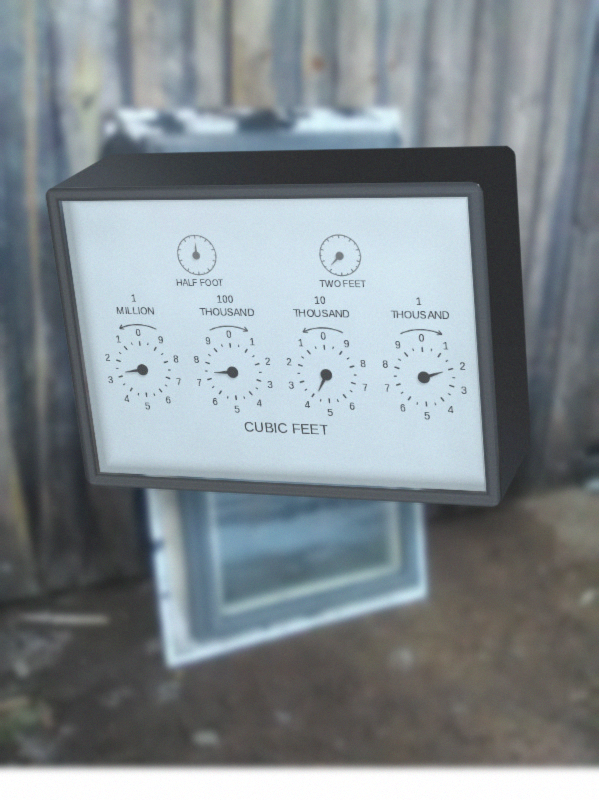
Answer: {"value": 274200, "unit": "ft³"}
